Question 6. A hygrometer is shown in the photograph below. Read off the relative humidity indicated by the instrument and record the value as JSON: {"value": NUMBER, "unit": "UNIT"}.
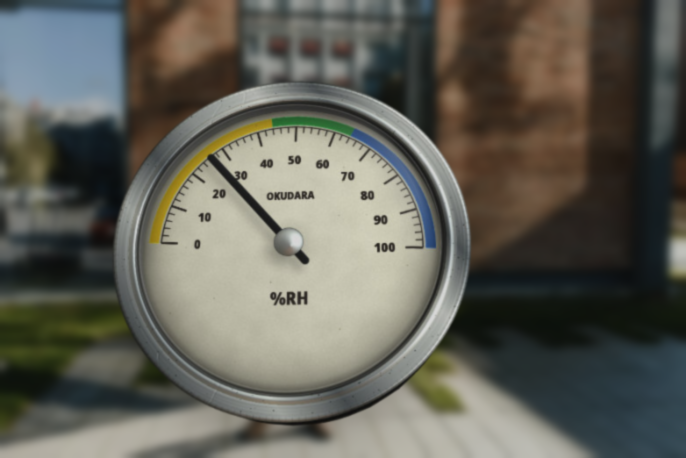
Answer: {"value": 26, "unit": "%"}
